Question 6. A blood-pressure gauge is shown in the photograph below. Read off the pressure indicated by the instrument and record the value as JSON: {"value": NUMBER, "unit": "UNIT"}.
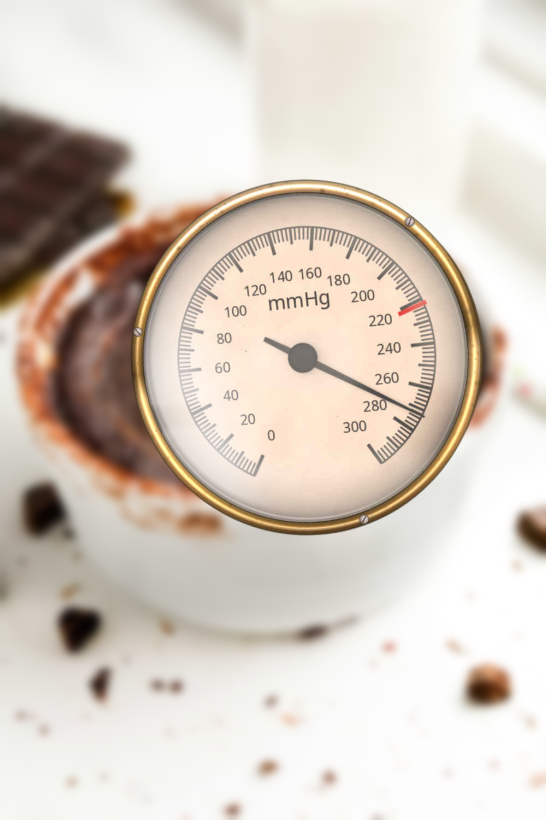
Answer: {"value": 272, "unit": "mmHg"}
